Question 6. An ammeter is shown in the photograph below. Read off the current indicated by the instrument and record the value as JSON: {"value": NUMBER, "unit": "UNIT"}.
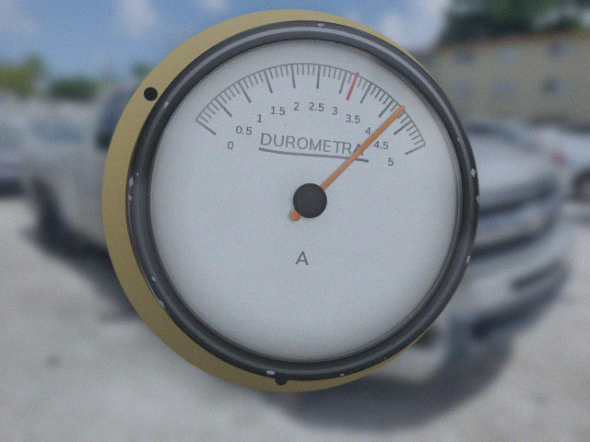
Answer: {"value": 4.2, "unit": "A"}
